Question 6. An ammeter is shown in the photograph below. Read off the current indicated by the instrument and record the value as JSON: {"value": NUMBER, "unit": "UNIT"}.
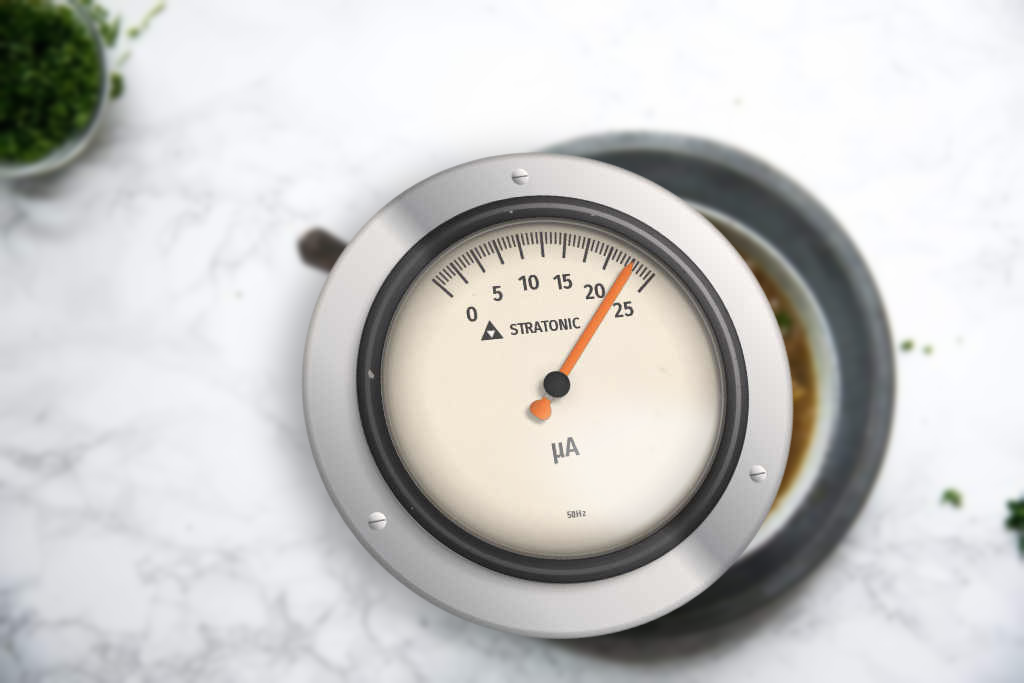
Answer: {"value": 22.5, "unit": "µA"}
